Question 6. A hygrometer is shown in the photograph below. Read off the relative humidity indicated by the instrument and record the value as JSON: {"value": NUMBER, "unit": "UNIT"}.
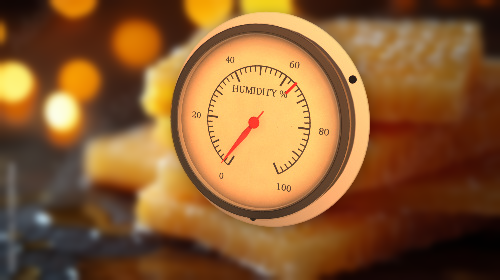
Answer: {"value": 2, "unit": "%"}
